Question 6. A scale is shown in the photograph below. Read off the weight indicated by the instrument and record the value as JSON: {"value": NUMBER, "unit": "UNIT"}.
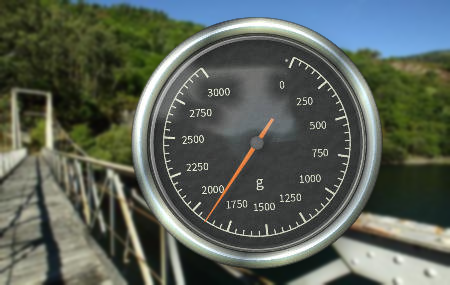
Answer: {"value": 1900, "unit": "g"}
